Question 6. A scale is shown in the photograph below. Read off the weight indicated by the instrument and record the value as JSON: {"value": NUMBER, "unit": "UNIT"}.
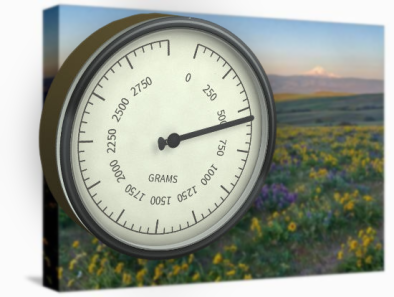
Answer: {"value": 550, "unit": "g"}
